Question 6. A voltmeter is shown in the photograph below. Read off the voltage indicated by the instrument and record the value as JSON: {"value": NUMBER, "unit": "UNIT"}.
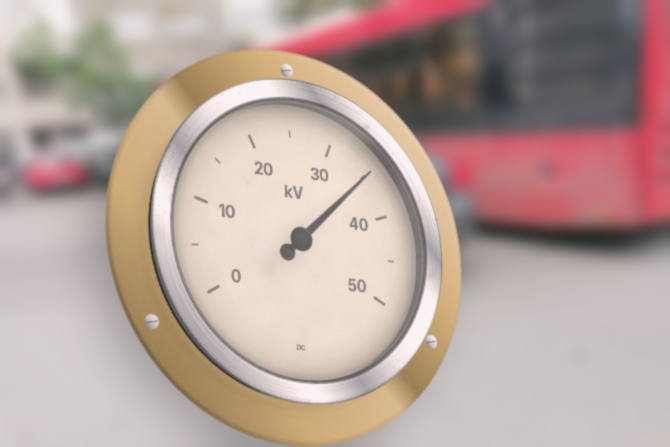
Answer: {"value": 35, "unit": "kV"}
